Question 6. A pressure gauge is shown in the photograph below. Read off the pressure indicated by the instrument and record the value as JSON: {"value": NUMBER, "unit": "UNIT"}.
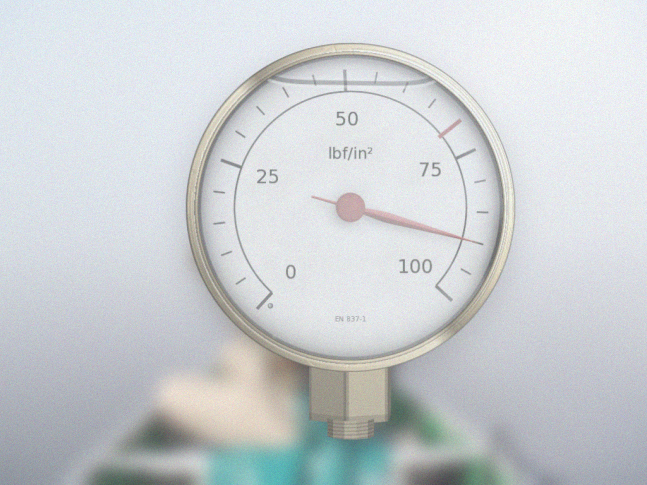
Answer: {"value": 90, "unit": "psi"}
